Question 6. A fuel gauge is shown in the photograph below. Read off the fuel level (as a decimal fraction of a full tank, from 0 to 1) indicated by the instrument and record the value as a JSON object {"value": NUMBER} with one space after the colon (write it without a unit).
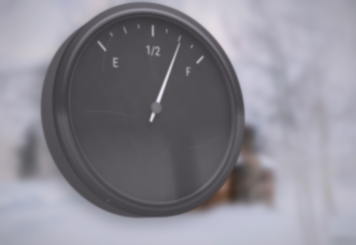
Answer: {"value": 0.75}
